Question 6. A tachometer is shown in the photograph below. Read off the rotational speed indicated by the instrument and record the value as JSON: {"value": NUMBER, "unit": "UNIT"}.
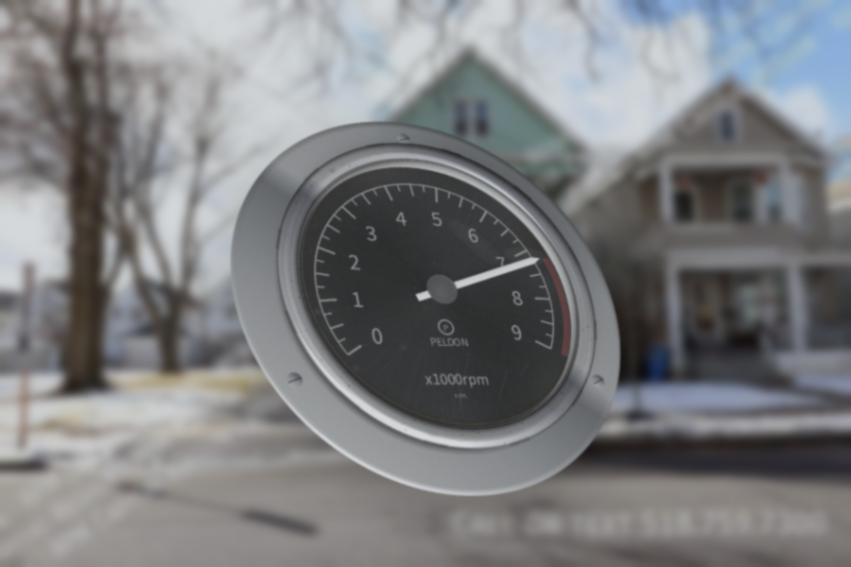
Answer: {"value": 7250, "unit": "rpm"}
